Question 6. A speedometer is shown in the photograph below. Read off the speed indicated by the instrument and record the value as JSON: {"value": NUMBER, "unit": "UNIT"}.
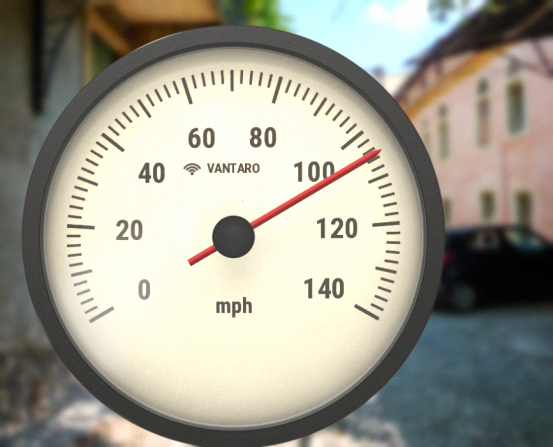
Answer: {"value": 105, "unit": "mph"}
